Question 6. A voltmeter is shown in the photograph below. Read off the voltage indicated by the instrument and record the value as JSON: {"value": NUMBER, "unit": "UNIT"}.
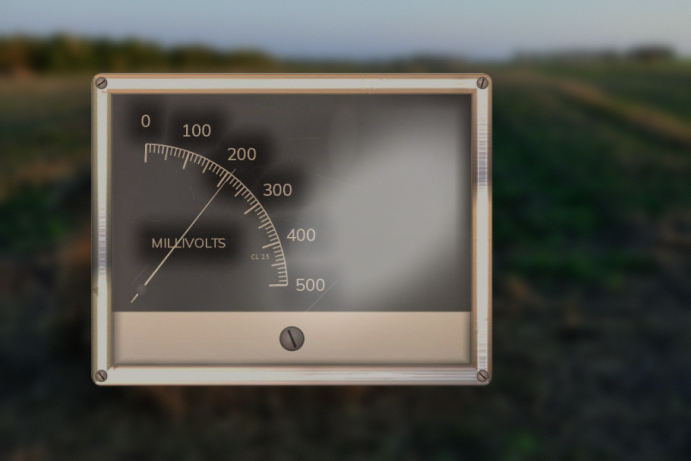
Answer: {"value": 210, "unit": "mV"}
